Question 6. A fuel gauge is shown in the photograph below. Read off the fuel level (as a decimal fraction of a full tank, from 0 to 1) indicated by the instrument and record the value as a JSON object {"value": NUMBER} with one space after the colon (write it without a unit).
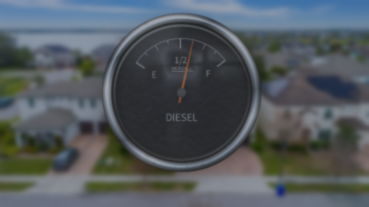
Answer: {"value": 0.625}
